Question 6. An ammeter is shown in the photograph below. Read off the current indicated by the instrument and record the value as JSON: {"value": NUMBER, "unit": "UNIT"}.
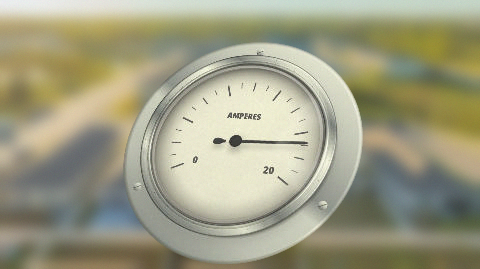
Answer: {"value": 17, "unit": "A"}
